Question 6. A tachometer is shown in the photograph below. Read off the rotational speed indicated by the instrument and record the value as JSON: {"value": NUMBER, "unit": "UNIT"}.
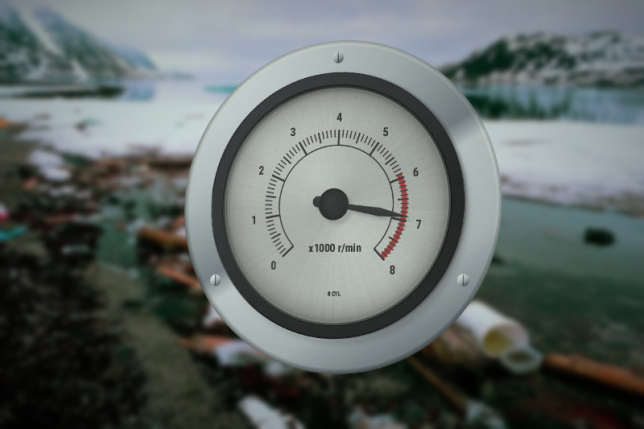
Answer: {"value": 6900, "unit": "rpm"}
